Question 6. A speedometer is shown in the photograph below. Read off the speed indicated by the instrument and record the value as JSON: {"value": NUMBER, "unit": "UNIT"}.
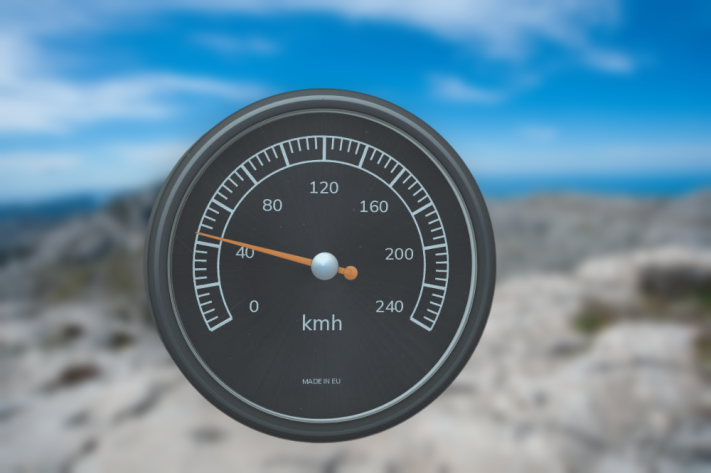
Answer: {"value": 44, "unit": "km/h"}
